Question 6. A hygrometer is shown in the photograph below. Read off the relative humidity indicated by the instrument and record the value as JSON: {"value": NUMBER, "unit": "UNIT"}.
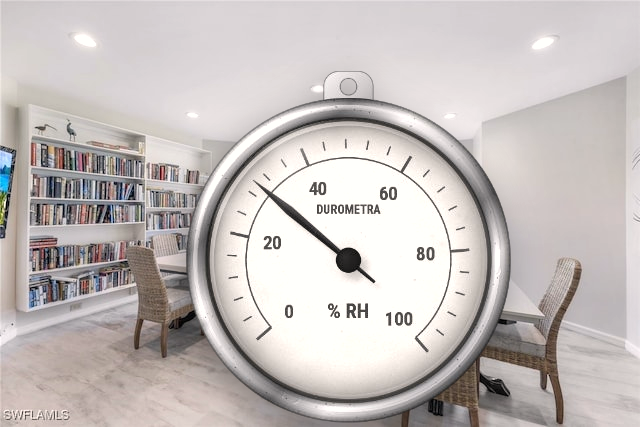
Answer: {"value": 30, "unit": "%"}
